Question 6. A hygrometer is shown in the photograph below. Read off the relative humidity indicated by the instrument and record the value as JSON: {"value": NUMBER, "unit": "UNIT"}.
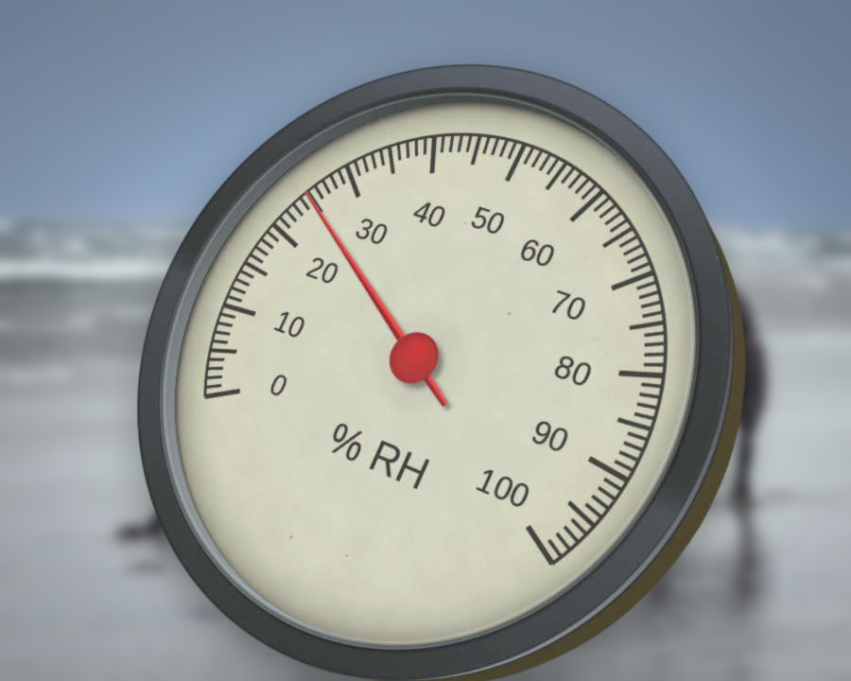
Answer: {"value": 25, "unit": "%"}
